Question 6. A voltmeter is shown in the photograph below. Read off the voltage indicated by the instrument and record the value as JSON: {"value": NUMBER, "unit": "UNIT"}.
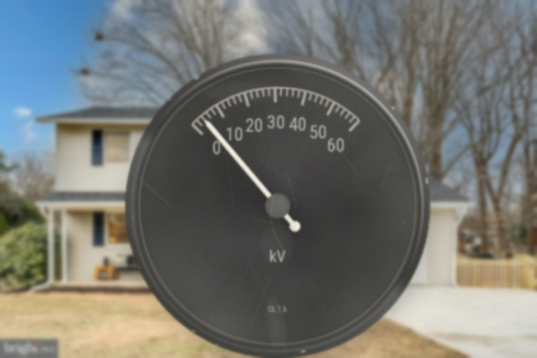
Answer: {"value": 4, "unit": "kV"}
